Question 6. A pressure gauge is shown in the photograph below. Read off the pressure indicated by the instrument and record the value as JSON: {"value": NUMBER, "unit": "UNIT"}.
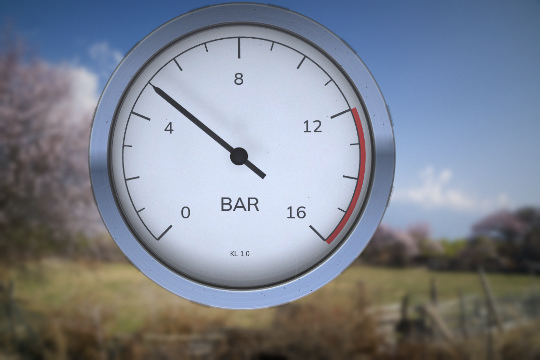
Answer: {"value": 5, "unit": "bar"}
